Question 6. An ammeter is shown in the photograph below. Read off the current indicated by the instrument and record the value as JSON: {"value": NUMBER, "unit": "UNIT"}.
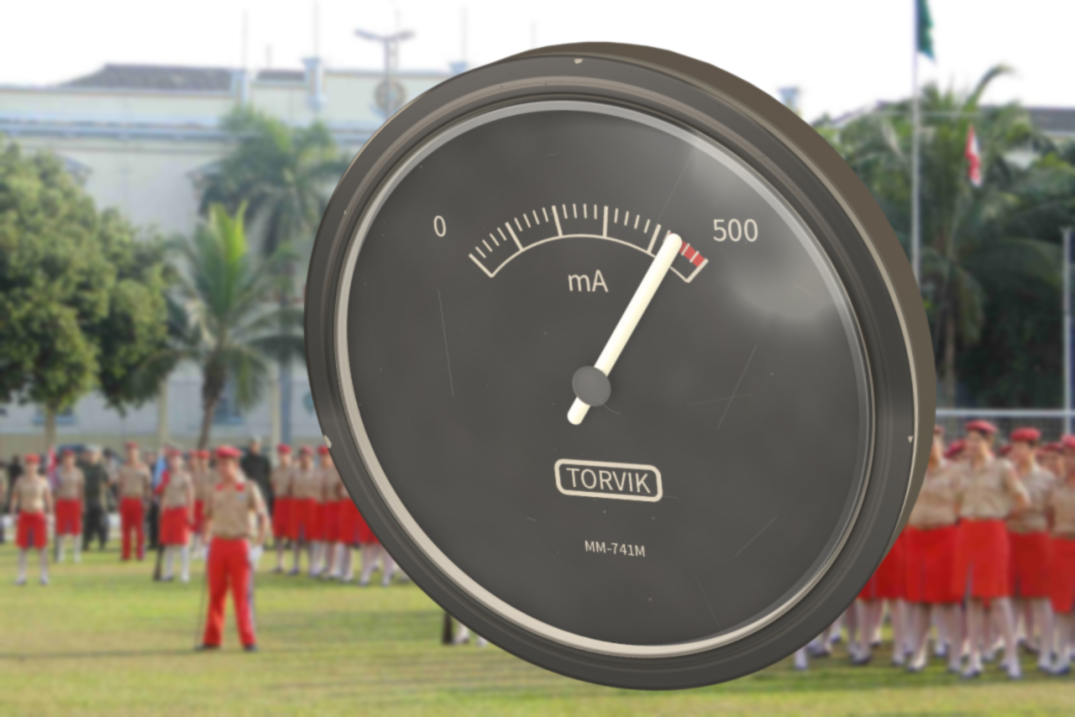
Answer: {"value": 440, "unit": "mA"}
